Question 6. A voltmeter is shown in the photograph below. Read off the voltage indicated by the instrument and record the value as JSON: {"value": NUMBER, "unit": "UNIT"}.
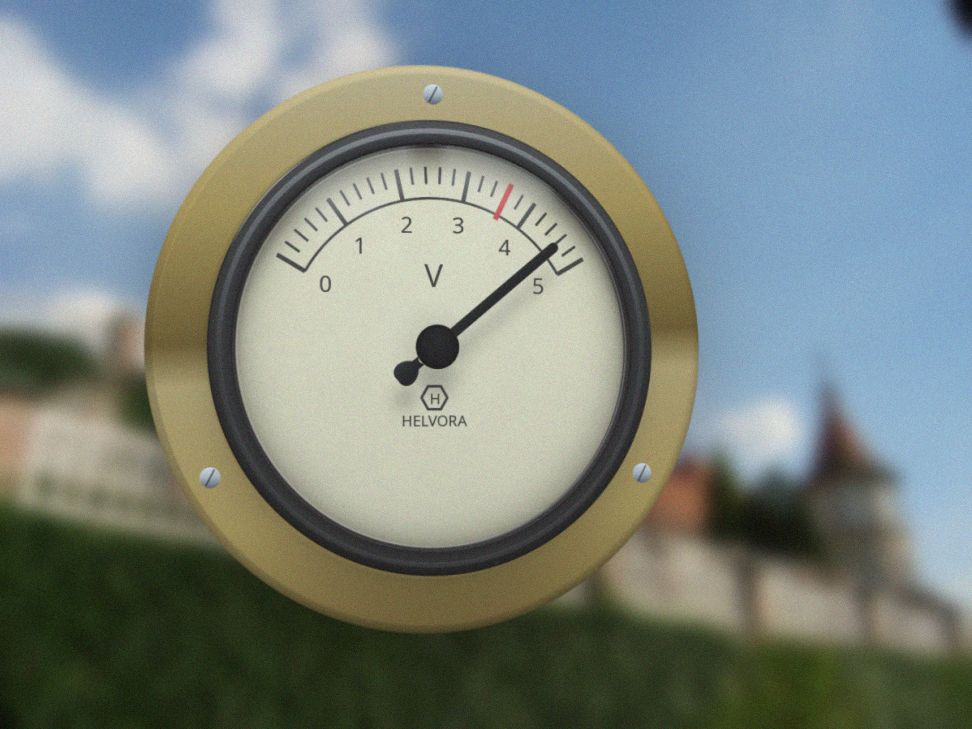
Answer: {"value": 4.6, "unit": "V"}
